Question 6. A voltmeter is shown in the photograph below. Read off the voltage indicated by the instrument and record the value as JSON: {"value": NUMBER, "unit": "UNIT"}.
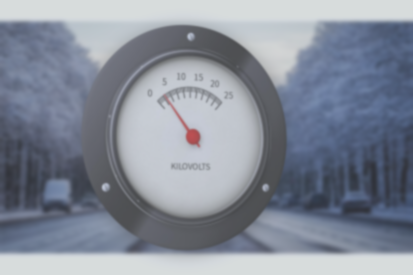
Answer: {"value": 2.5, "unit": "kV"}
